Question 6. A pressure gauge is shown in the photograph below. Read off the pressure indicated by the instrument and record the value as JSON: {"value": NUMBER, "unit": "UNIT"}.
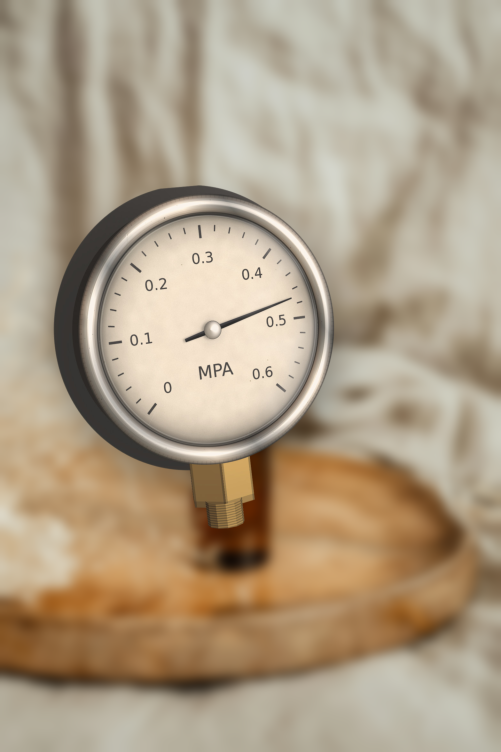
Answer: {"value": 0.47, "unit": "MPa"}
